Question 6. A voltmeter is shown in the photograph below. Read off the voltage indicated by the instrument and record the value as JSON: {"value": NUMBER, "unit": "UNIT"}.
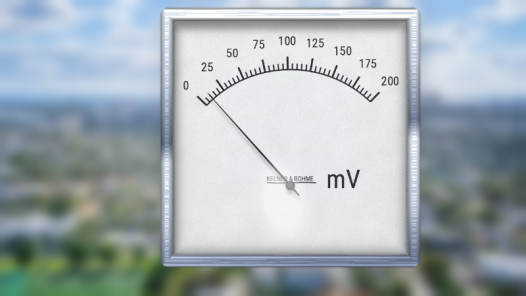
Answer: {"value": 10, "unit": "mV"}
